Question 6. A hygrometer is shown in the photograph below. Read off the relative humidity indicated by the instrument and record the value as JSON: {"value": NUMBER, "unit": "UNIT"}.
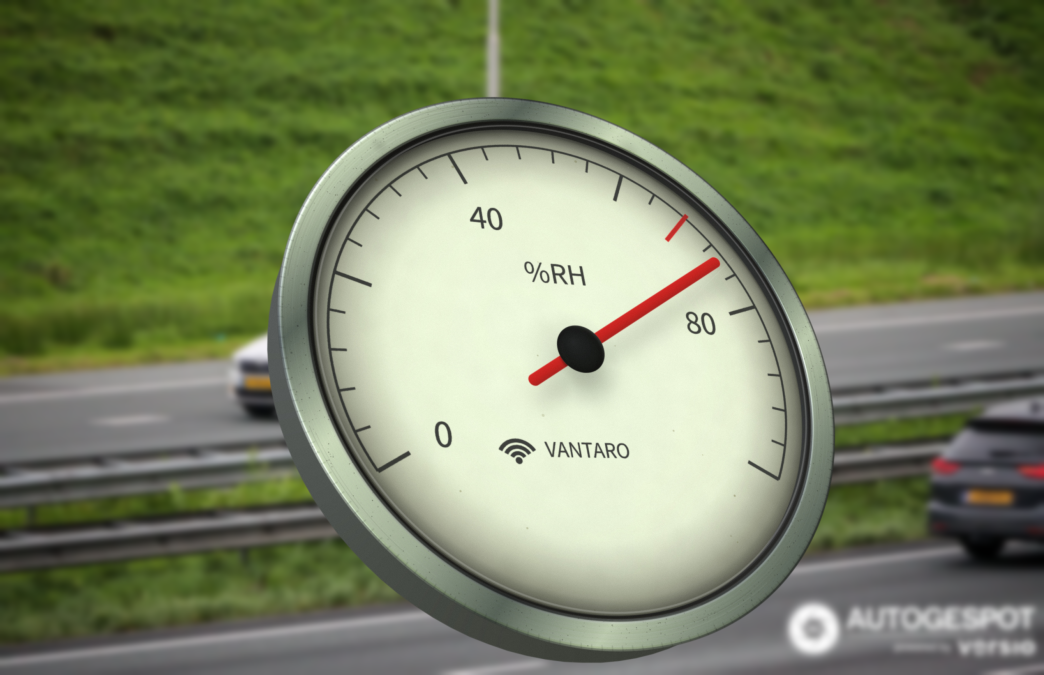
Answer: {"value": 74, "unit": "%"}
